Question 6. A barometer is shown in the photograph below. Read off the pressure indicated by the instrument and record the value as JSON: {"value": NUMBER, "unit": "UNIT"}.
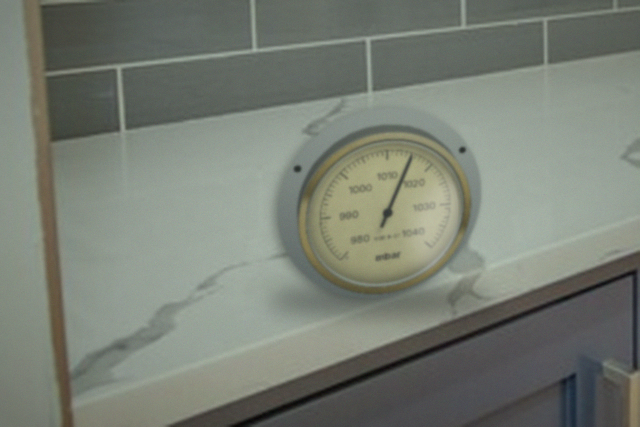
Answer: {"value": 1015, "unit": "mbar"}
